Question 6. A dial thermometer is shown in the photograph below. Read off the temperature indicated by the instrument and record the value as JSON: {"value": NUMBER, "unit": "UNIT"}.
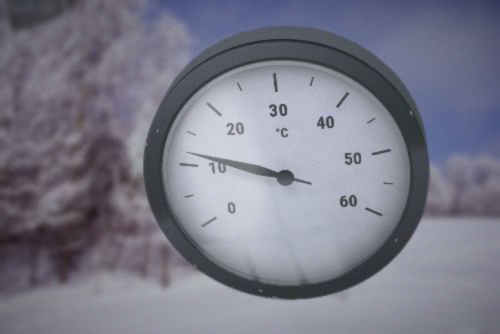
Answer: {"value": 12.5, "unit": "°C"}
